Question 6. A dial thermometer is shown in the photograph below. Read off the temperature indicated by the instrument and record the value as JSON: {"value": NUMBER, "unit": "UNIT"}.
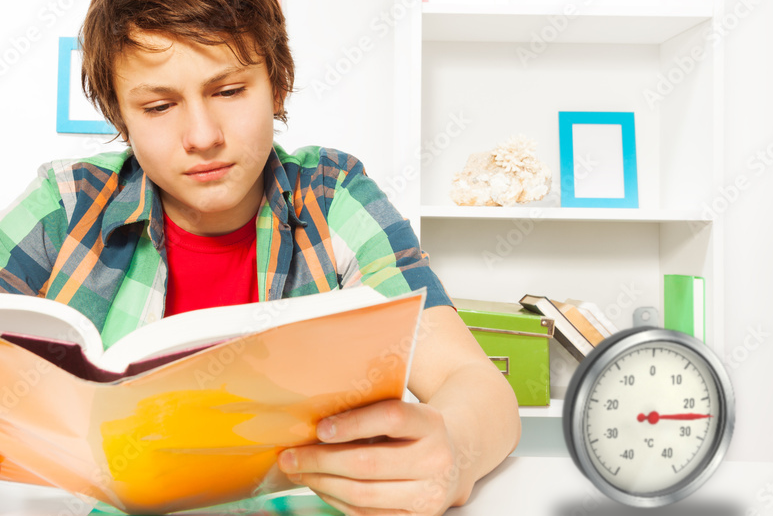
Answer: {"value": 24, "unit": "°C"}
